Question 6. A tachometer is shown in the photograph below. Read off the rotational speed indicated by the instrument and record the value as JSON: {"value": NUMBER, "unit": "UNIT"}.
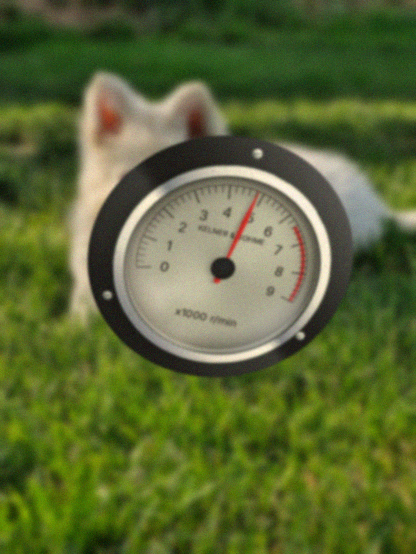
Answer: {"value": 4800, "unit": "rpm"}
